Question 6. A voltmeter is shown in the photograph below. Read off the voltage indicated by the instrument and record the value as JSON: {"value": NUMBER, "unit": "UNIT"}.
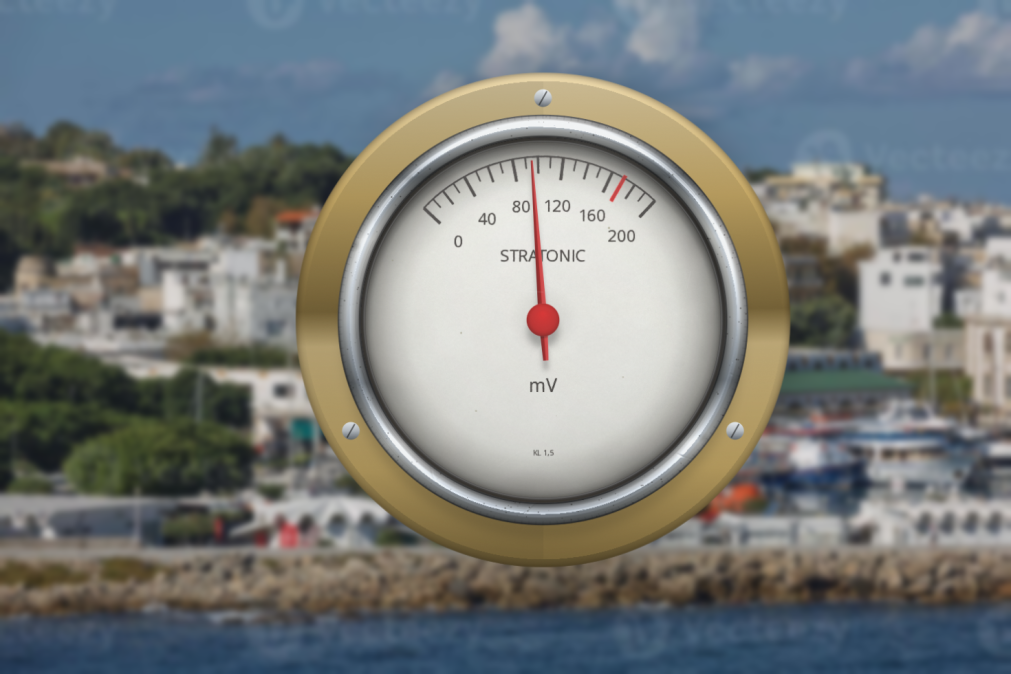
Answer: {"value": 95, "unit": "mV"}
